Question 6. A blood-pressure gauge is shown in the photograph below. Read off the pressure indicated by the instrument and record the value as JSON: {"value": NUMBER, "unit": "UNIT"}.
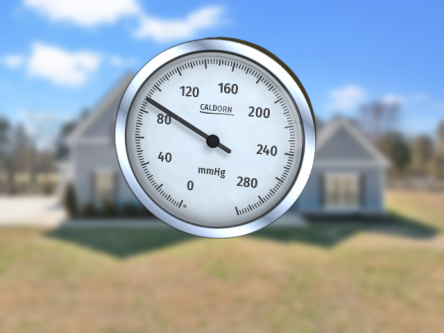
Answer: {"value": 90, "unit": "mmHg"}
